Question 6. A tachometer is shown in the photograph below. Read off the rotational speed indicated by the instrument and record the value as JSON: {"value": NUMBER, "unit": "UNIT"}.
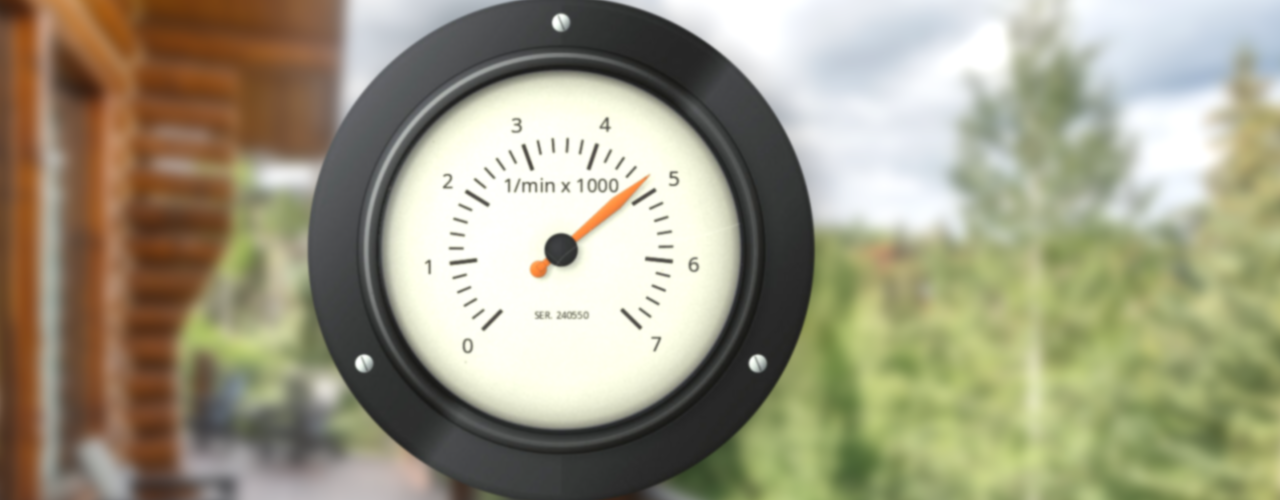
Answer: {"value": 4800, "unit": "rpm"}
